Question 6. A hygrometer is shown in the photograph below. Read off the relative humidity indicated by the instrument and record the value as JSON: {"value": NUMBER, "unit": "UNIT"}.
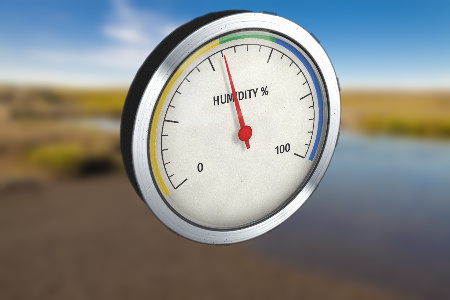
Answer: {"value": 44, "unit": "%"}
